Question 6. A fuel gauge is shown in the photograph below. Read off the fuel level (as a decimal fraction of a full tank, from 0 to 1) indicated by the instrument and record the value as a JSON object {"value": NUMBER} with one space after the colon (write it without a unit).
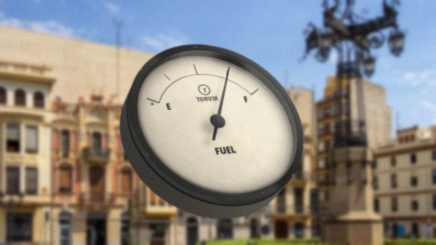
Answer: {"value": 0.75}
